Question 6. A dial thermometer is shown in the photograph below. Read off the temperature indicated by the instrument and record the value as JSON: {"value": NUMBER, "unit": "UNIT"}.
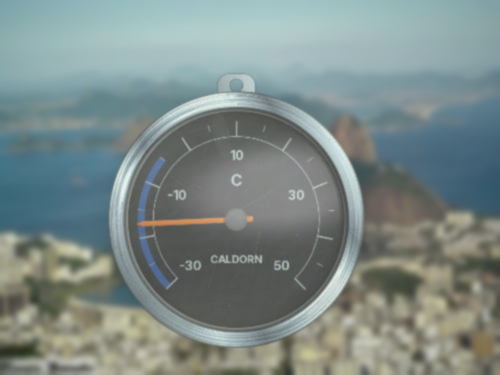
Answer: {"value": -17.5, "unit": "°C"}
